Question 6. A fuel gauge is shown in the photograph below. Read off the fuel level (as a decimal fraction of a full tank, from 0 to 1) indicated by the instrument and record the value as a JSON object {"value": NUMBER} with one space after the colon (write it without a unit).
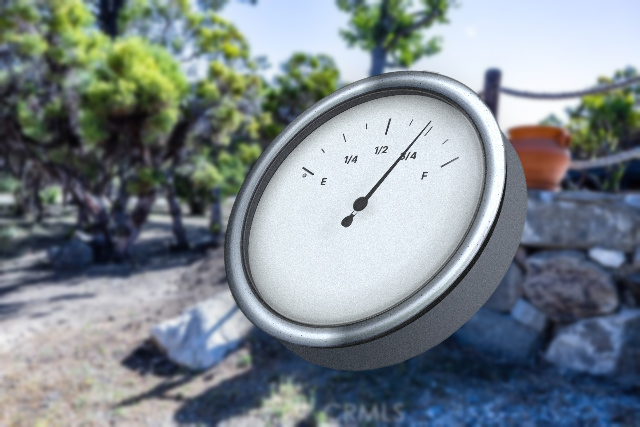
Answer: {"value": 0.75}
